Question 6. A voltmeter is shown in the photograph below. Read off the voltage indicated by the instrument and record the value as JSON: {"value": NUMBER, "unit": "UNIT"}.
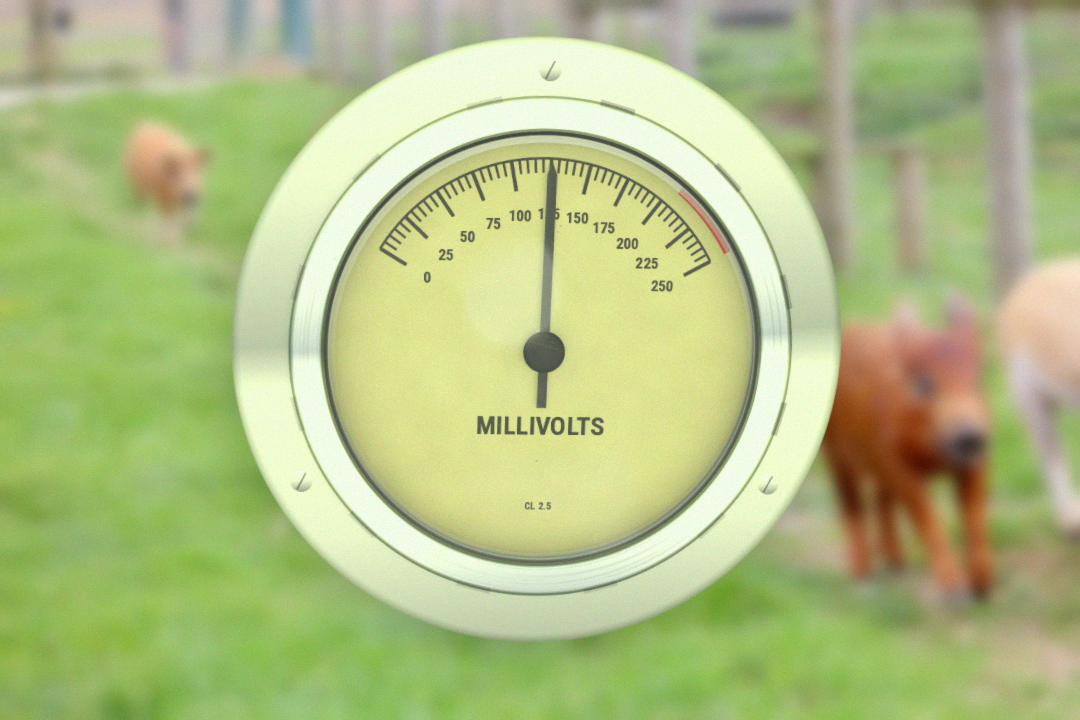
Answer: {"value": 125, "unit": "mV"}
